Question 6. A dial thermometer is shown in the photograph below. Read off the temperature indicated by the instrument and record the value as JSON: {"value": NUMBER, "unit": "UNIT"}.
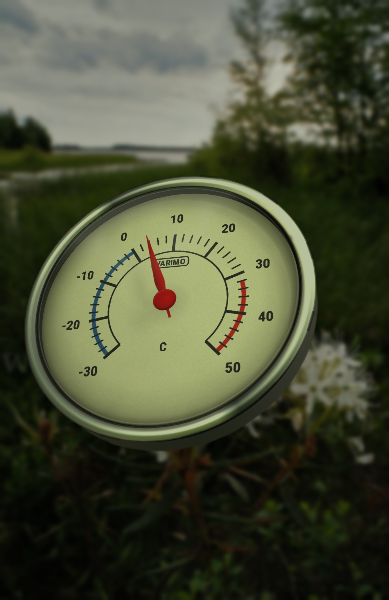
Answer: {"value": 4, "unit": "°C"}
